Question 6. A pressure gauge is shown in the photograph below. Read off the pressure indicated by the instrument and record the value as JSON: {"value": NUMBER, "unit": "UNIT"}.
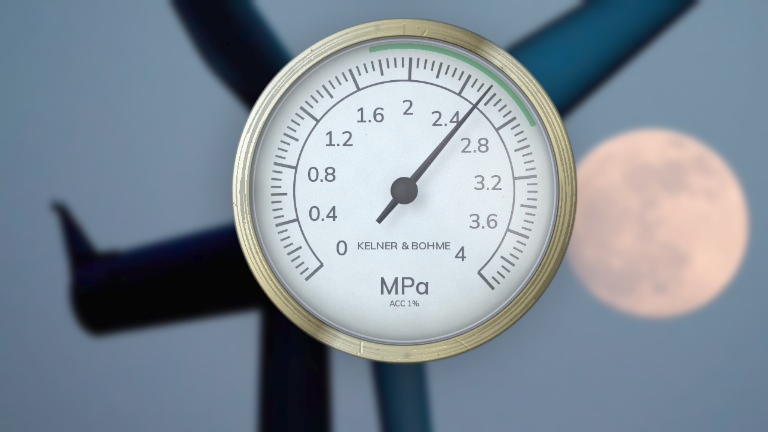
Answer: {"value": 2.55, "unit": "MPa"}
